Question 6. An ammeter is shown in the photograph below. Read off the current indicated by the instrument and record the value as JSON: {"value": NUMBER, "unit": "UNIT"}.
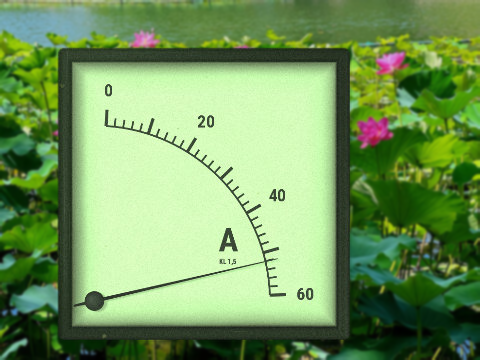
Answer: {"value": 52, "unit": "A"}
